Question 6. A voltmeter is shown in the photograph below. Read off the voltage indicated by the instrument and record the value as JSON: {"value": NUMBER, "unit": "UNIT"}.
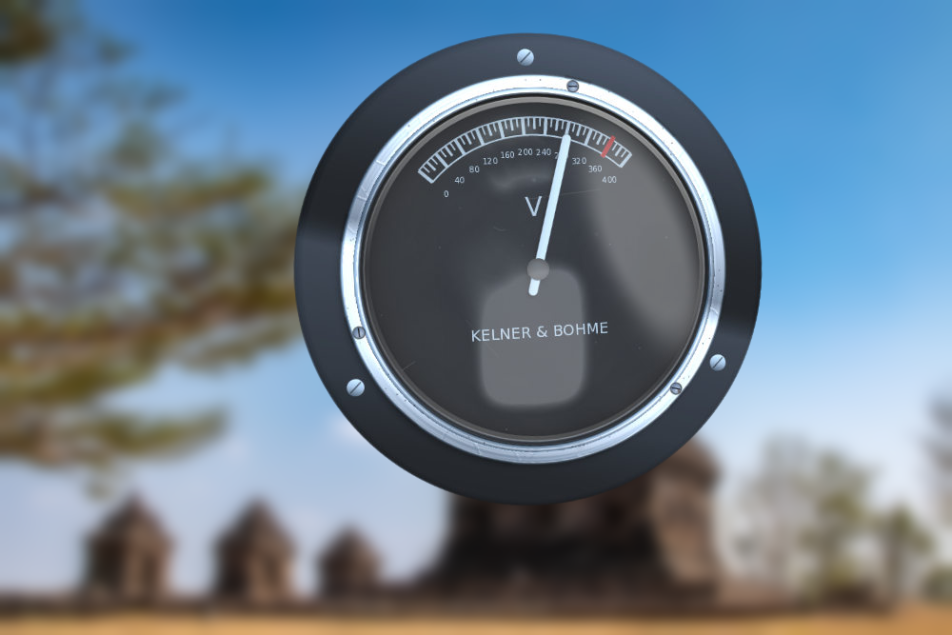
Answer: {"value": 280, "unit": "V"}
